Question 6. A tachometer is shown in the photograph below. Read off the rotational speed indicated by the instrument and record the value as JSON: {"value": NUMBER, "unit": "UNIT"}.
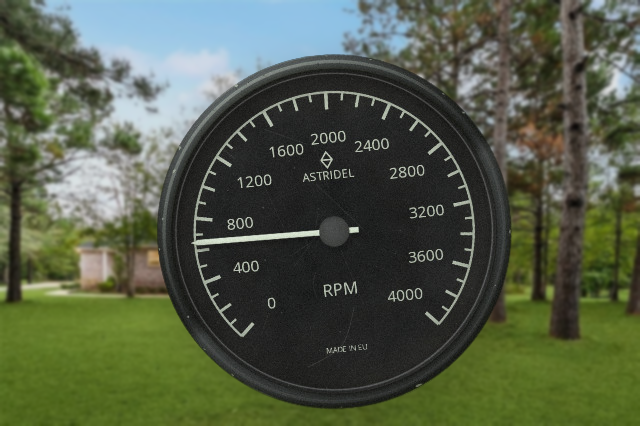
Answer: {"value": 650, "unit": "rpm"}
